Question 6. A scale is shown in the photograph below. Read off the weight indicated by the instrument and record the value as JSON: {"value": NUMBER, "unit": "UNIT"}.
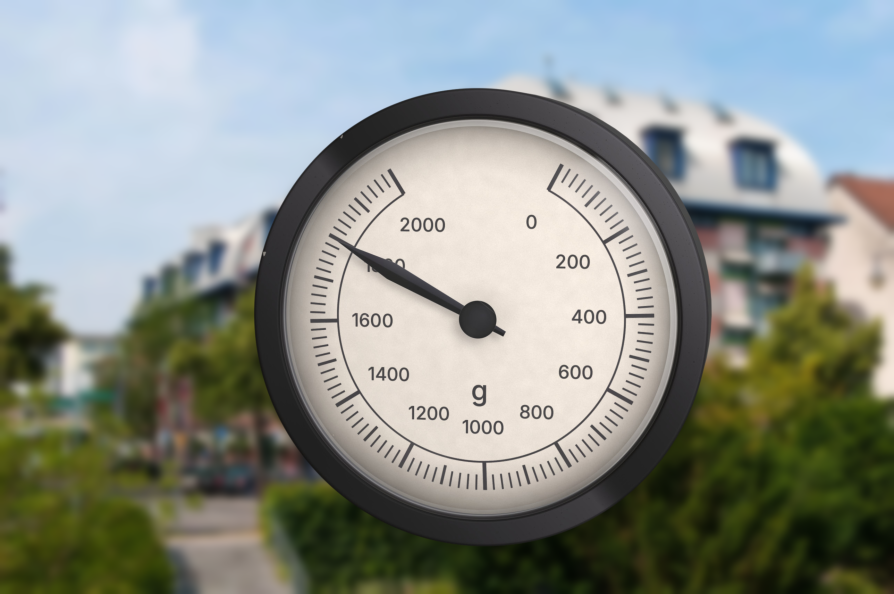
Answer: {"value": 1800, "unit": "g"}
